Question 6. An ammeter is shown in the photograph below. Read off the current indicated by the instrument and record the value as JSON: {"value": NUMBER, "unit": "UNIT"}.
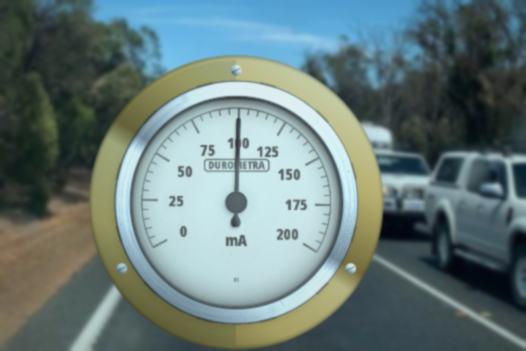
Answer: {"value": 100, "unit": "mA"}
